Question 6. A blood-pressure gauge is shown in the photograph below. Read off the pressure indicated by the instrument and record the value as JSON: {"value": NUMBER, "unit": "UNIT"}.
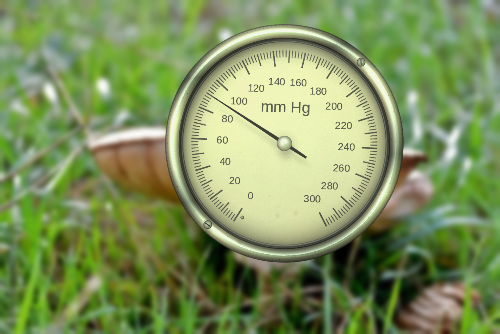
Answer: {"value": 90, "unit": "mmHg"}
